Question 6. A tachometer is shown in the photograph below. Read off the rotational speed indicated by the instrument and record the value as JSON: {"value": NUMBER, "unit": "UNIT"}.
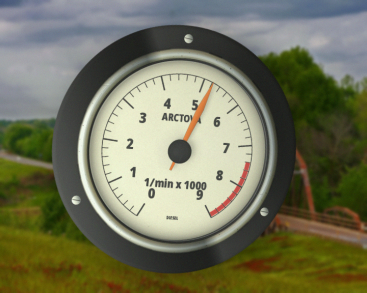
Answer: {"value": 5200, "unit": "rpm"}
